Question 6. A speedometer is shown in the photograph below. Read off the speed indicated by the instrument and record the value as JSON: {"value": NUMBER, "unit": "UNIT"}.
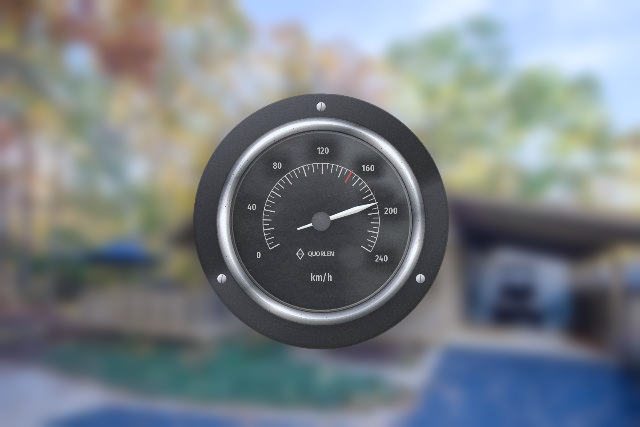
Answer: {"value": 190, "unit": "km/h"}
